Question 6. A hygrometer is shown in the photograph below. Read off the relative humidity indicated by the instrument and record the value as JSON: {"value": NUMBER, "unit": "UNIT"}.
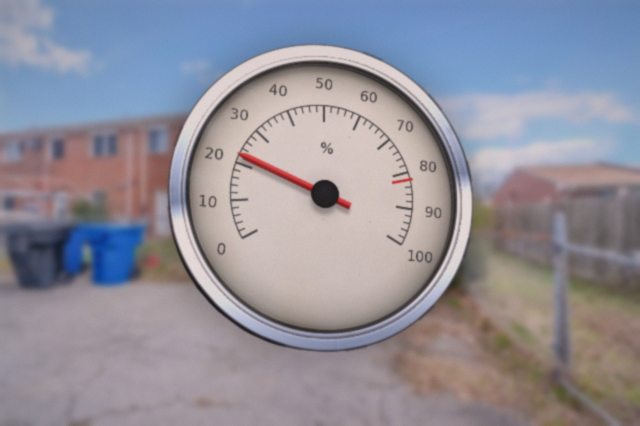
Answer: {"value": 22, "unit": "%"}
